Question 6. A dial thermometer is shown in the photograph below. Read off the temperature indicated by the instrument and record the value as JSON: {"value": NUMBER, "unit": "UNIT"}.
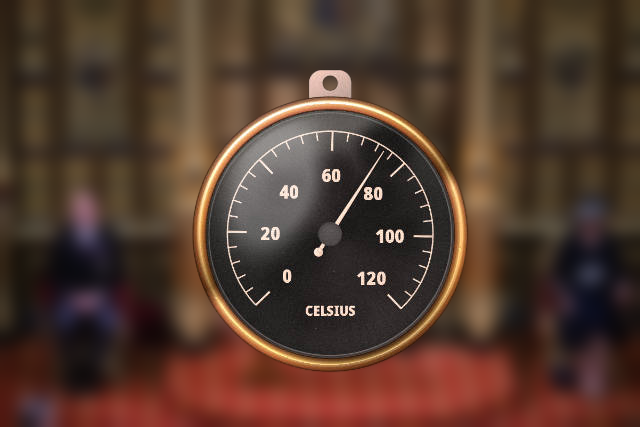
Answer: {"value": 74, "unit": "°C"}
